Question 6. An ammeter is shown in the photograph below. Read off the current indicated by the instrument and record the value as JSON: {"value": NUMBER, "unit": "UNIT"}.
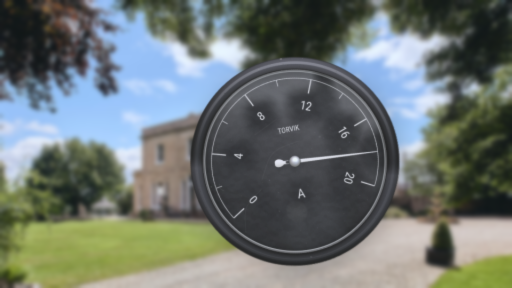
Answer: {"value": 18, "unit": "A"}
